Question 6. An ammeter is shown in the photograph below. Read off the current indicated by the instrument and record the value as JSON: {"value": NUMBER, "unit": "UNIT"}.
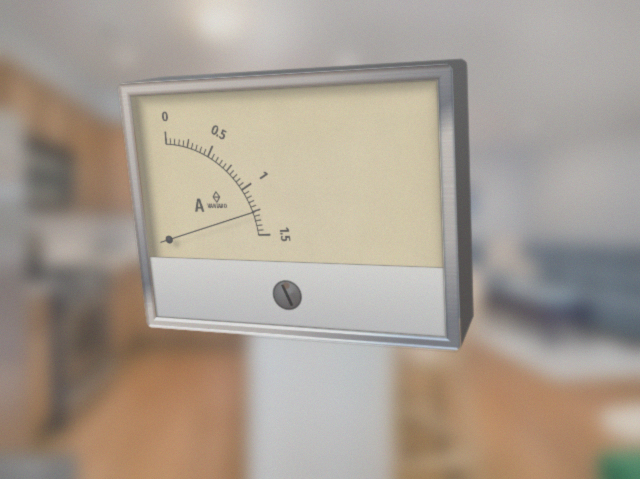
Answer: {"value": 1.25, "unit": "A"}
